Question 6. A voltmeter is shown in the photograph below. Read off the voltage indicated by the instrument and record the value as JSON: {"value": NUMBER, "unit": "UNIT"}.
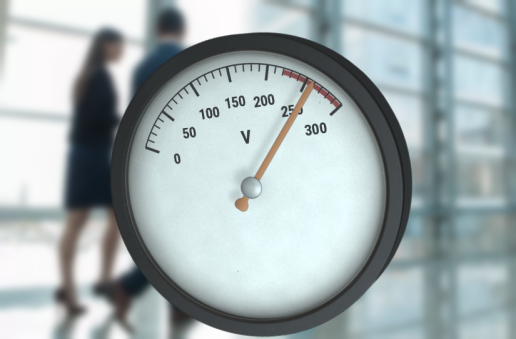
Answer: {"value": 260, "unit": "V"}
